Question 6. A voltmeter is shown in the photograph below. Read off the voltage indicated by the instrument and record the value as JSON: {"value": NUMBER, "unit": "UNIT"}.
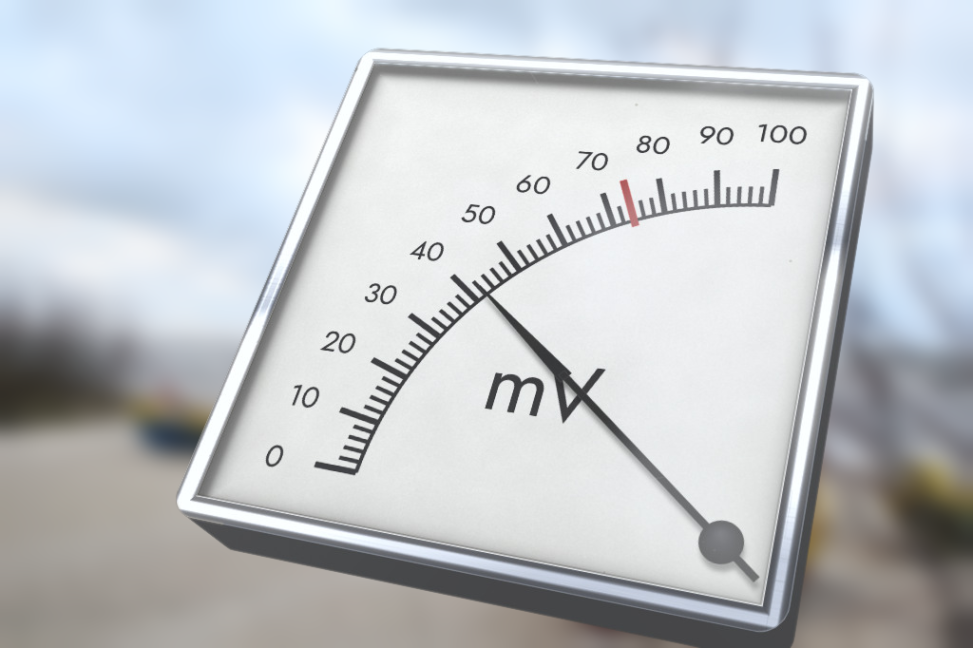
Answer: {"value": 42, "unit": "mV"}
